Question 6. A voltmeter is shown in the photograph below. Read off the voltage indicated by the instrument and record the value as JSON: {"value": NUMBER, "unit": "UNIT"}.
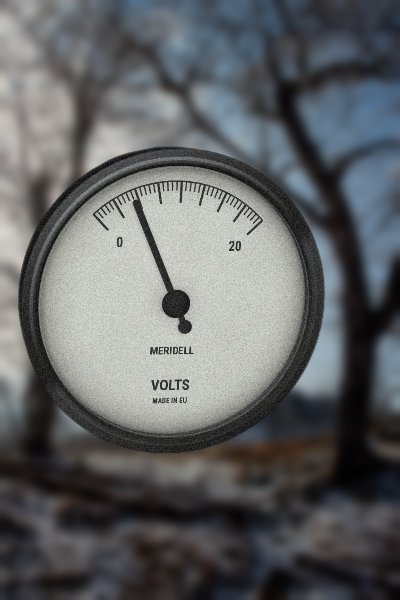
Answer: {"value": 4.5, "unit": "V"}
